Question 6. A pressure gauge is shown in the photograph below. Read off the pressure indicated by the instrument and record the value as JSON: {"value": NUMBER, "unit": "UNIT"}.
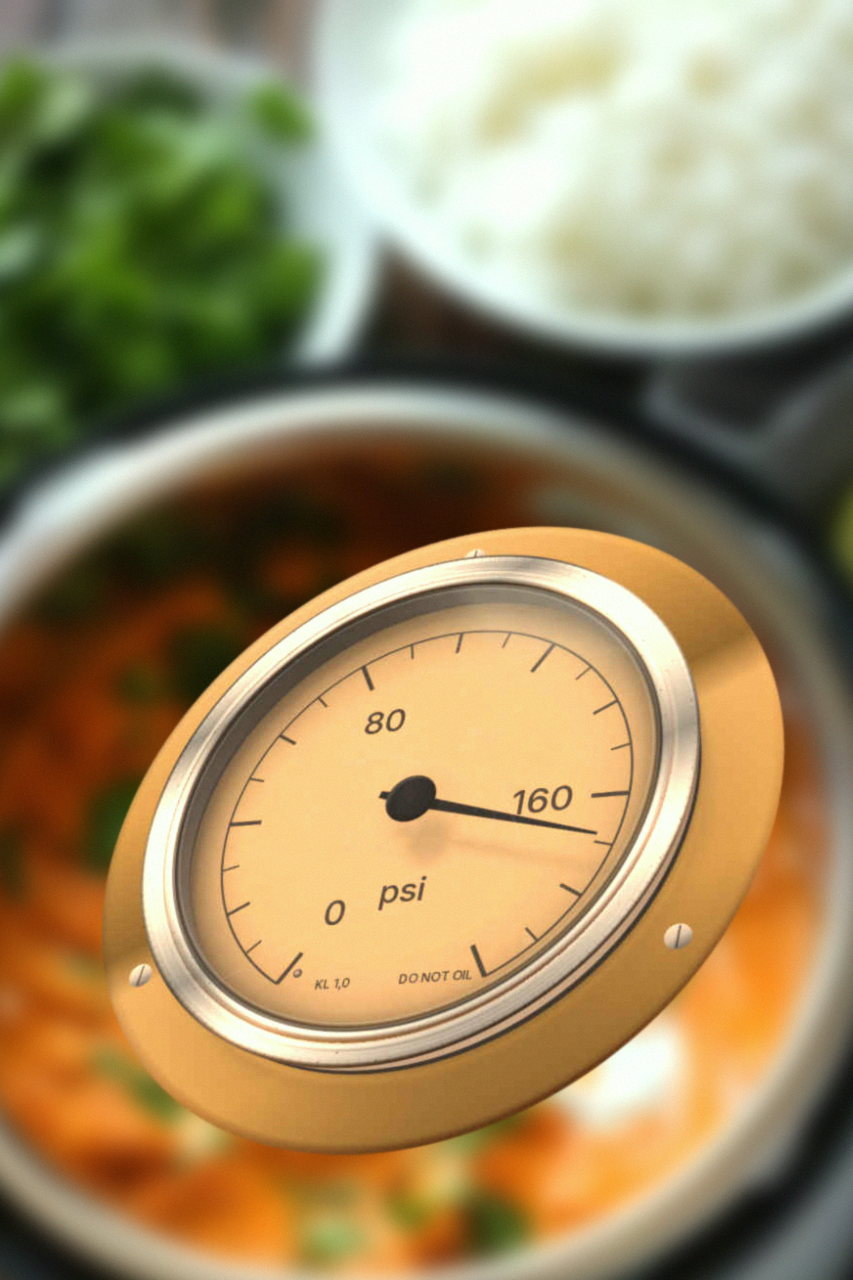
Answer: {"value": 170, "unit": "psi"}
